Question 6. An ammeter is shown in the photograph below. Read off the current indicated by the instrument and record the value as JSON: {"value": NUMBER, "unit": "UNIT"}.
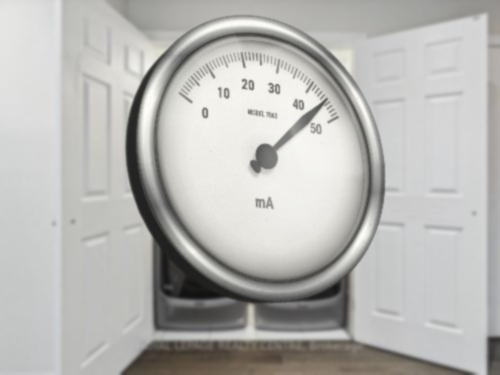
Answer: {"value": 45, "unit": "mA"}
